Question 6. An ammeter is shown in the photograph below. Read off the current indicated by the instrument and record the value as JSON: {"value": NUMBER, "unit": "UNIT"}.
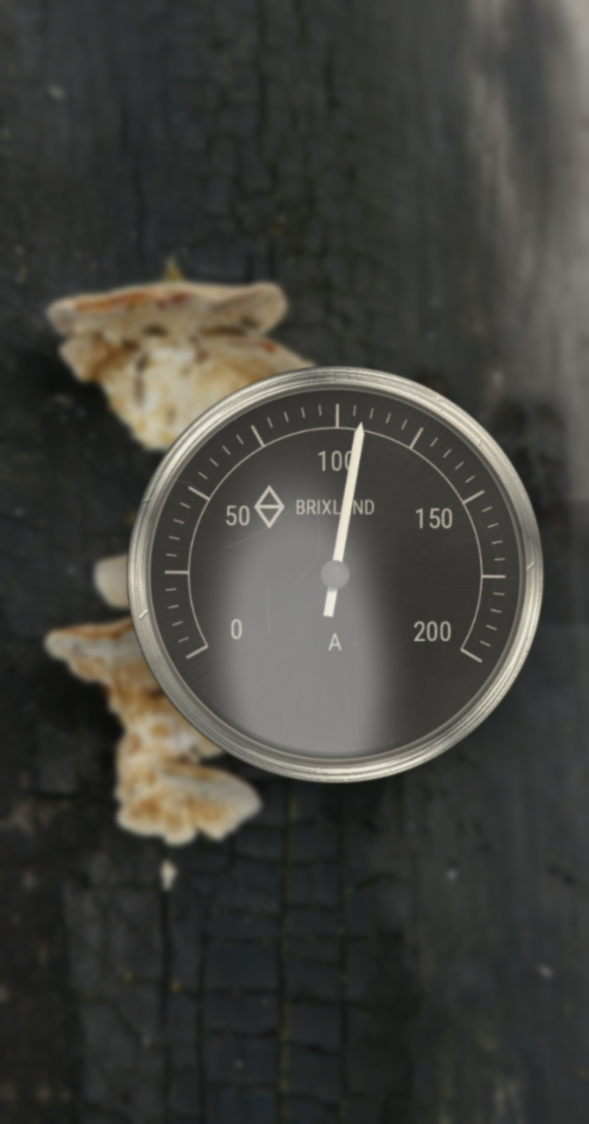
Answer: {"value": 107.5, "unit": "A"}
